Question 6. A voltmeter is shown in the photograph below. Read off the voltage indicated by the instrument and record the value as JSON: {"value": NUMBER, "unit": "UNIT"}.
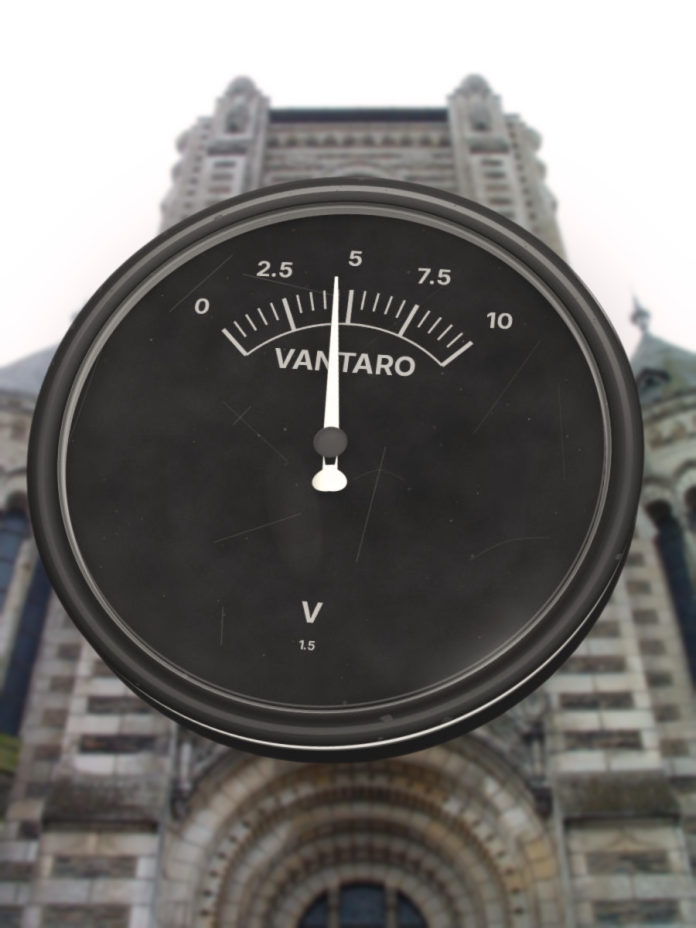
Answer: {"value": 4.5, "unit": "V"}
